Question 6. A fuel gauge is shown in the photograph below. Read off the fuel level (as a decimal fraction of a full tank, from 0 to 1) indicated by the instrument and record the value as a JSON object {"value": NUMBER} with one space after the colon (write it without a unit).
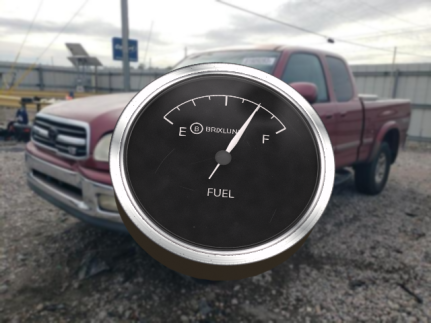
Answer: {"value": 0.75}
